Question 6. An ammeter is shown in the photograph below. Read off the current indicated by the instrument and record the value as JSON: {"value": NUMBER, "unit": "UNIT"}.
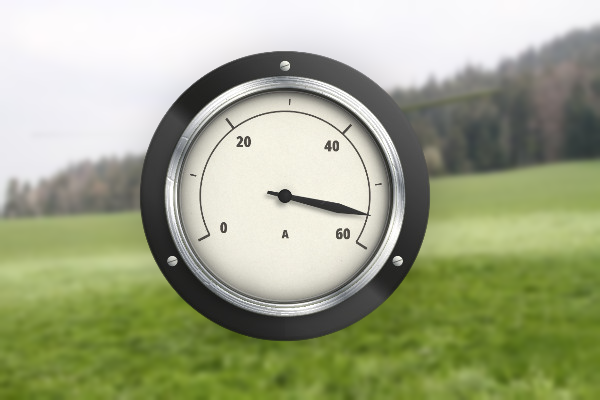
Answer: {"value": 55, "unit": "A"}
